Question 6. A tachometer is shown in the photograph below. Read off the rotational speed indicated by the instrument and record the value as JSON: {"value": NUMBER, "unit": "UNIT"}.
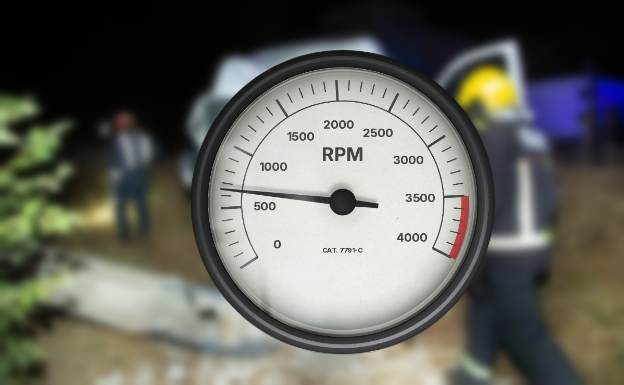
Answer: {"value": 650, "unit": "rpm"}
